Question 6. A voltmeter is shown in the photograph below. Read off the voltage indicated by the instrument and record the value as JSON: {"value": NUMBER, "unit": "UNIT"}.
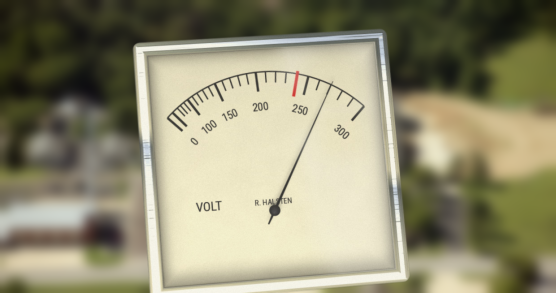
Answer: {"value": 270, "unit": "V"}
